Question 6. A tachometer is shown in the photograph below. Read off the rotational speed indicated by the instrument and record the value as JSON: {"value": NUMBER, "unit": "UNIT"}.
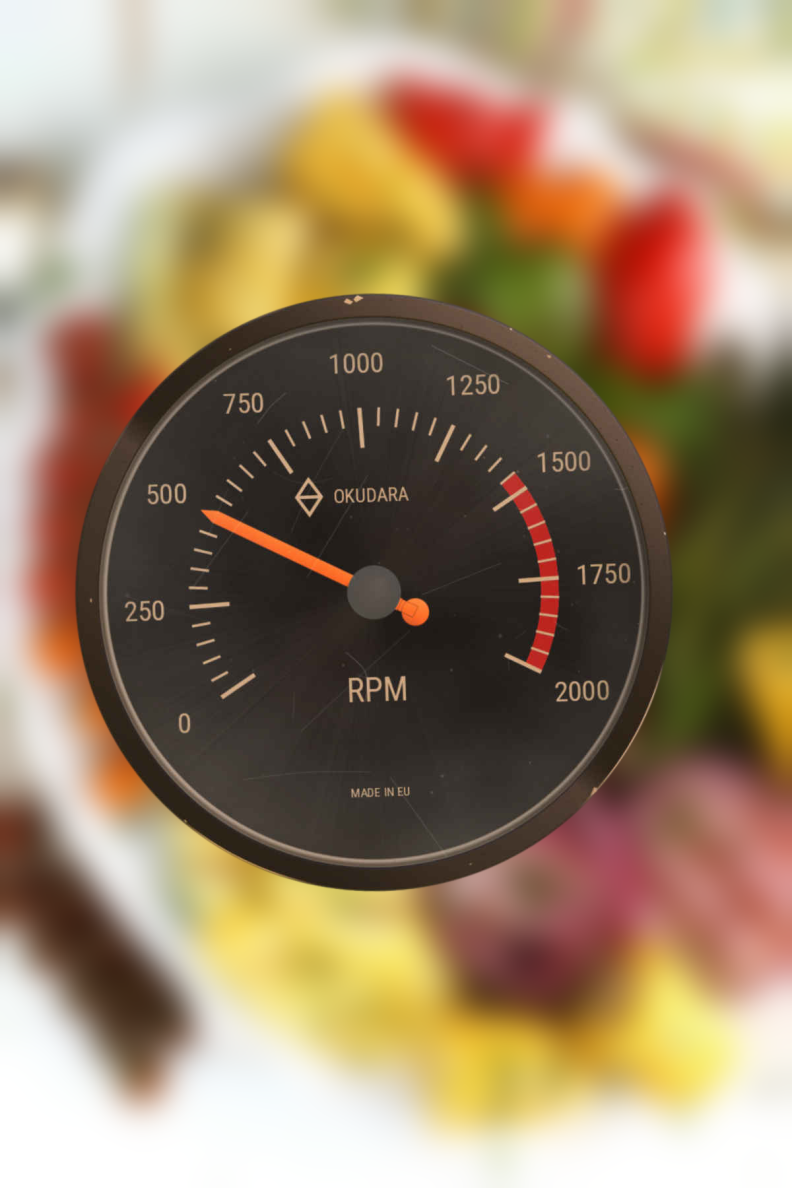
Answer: {"value": 500, "unit": "rpm"}
